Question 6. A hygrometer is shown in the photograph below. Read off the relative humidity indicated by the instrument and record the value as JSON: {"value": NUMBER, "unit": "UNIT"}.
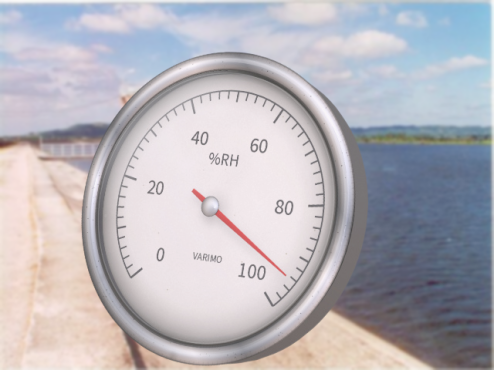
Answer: {"value": 94, "unit": "%"}
